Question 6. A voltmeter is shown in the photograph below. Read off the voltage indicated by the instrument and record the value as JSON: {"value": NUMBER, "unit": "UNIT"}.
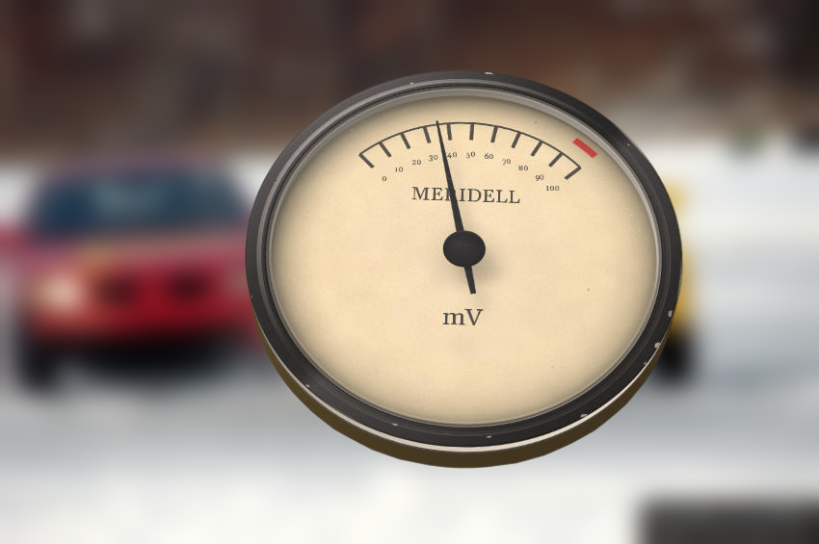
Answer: {"value": 35, "unit": "mV"}
